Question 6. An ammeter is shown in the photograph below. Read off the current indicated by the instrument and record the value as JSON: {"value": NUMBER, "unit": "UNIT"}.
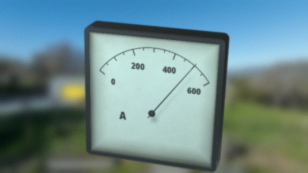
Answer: {"value": 500, "unit": "A"}
